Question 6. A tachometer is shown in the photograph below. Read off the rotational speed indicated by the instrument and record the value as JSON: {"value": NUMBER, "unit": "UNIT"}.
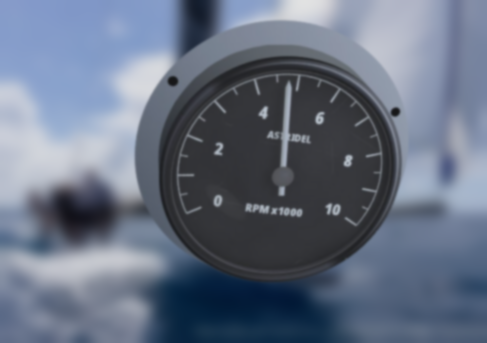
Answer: {"value": 4750, "unit": "rpm"}
